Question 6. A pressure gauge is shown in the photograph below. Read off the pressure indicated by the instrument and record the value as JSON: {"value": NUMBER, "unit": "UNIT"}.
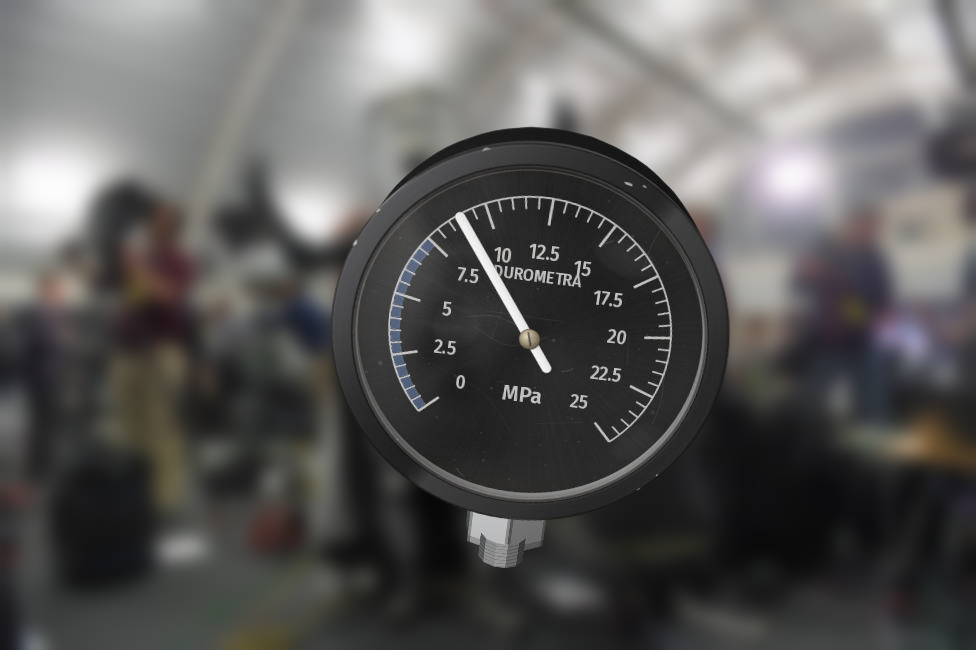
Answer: {"value": 9, "unit": "MPa"}
